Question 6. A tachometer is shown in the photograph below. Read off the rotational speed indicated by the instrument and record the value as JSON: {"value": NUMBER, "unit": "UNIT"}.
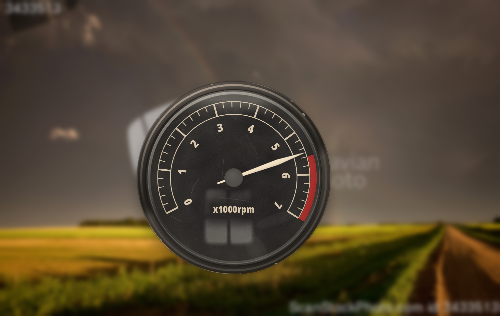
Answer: {"value": 5500, "unit": "rpm"}
